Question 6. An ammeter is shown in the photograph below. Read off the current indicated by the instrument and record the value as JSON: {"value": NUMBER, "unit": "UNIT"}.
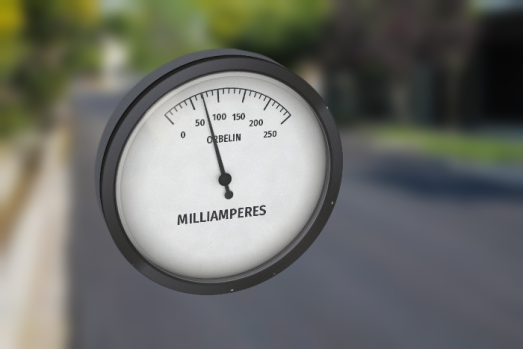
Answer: {"value": 70, "unit": "mA"}
